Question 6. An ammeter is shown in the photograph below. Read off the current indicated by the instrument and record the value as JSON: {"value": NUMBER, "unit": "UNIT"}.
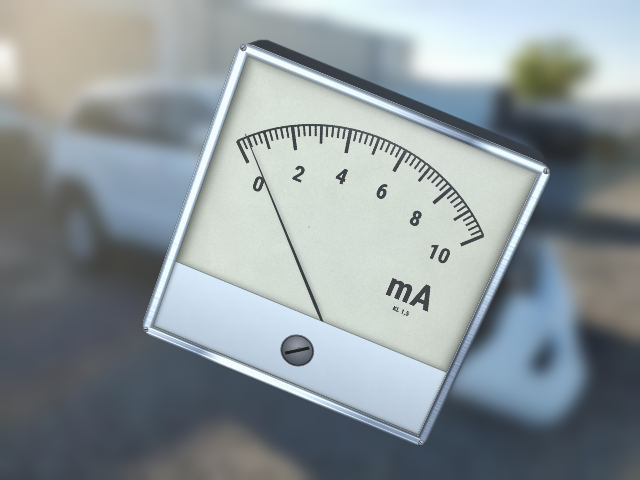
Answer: {"value": 0.4, "unit": "mA"}
